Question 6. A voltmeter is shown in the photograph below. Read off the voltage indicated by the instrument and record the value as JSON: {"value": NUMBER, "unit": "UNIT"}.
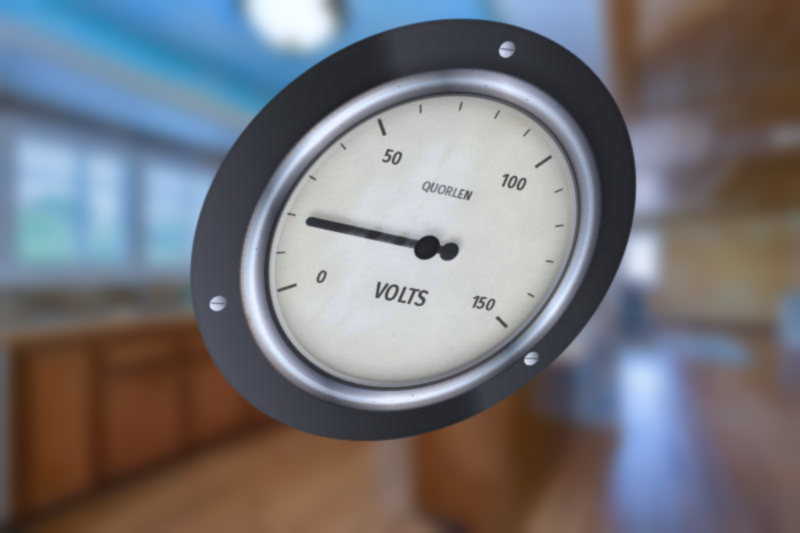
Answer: {"value": 20, "unit": "V"}
